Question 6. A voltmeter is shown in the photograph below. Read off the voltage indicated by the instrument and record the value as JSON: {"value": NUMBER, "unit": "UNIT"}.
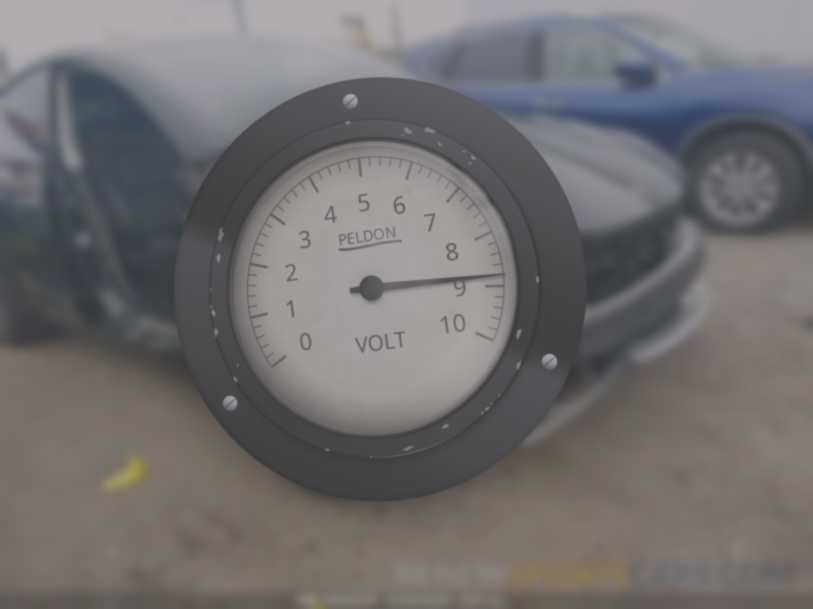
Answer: {"value": 8.8, "unit": "V"}
